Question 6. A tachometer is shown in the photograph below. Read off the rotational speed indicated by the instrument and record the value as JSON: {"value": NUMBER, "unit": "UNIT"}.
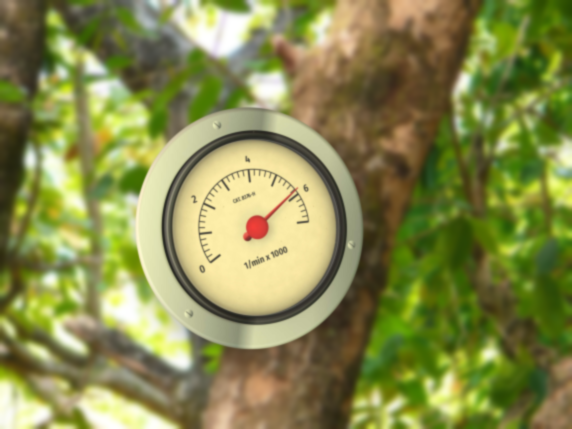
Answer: {"value": 5800, "unit": "rpm"}
